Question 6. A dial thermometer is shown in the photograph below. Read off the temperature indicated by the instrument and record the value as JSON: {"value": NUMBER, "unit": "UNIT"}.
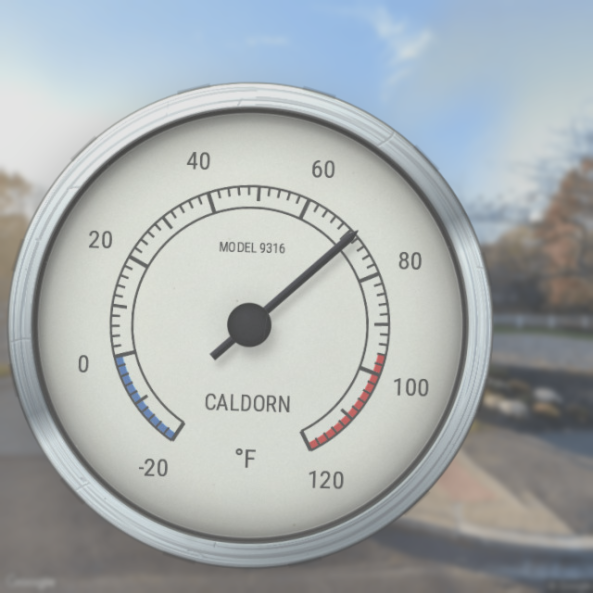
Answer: {"value": 71, "unit": "°F"}
